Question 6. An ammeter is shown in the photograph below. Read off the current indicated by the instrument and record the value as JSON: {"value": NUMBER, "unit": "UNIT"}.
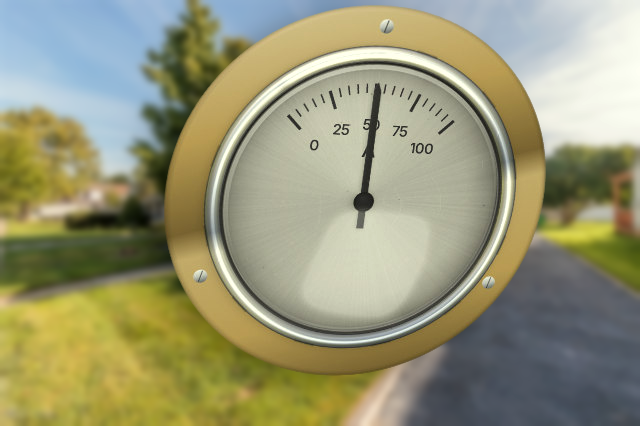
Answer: {"value": 50, "unit": "A"}
